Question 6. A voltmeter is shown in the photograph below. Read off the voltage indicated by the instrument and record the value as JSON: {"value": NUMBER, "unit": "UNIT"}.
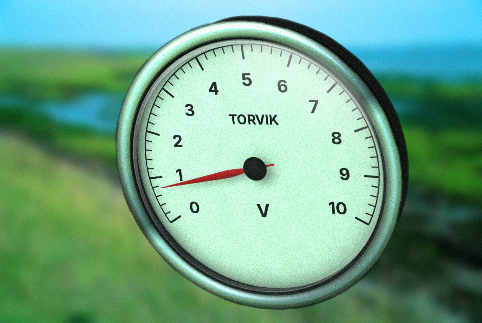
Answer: {"value": 0.8, "unit": "V"}
